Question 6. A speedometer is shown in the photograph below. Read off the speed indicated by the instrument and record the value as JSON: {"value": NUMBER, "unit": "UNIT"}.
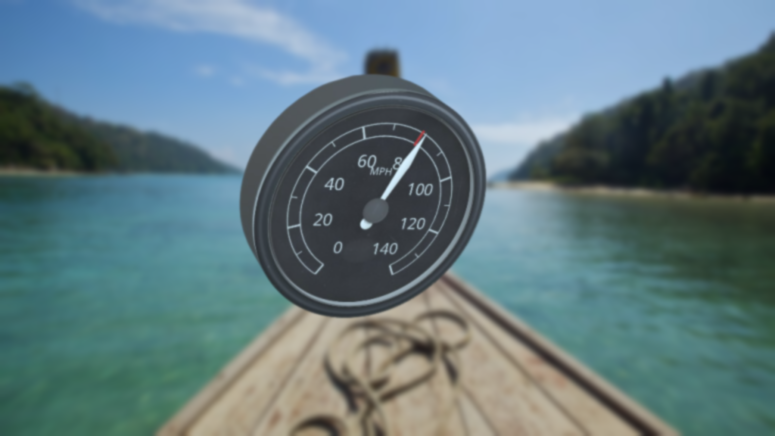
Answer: {"value": 80, "unit": "mph"}
